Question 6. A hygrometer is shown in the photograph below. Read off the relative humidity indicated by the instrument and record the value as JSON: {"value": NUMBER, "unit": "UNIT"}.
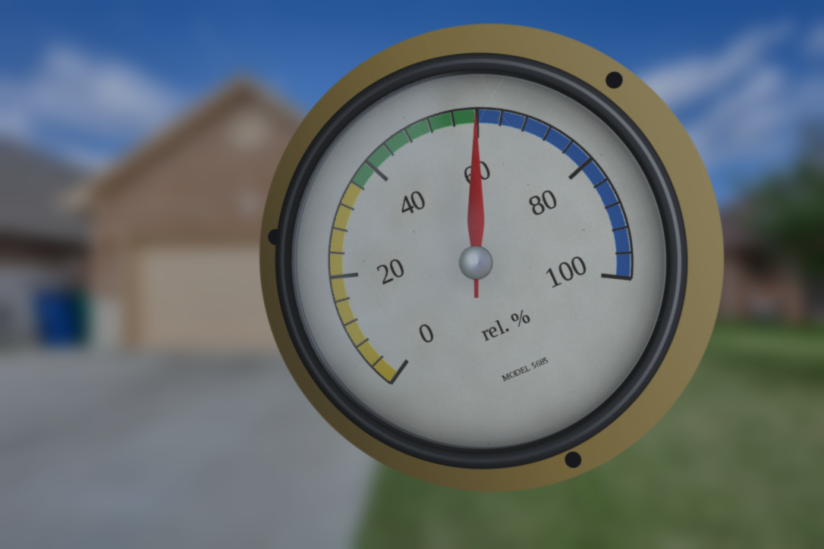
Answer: {"value": 60, "unit": "%"}
